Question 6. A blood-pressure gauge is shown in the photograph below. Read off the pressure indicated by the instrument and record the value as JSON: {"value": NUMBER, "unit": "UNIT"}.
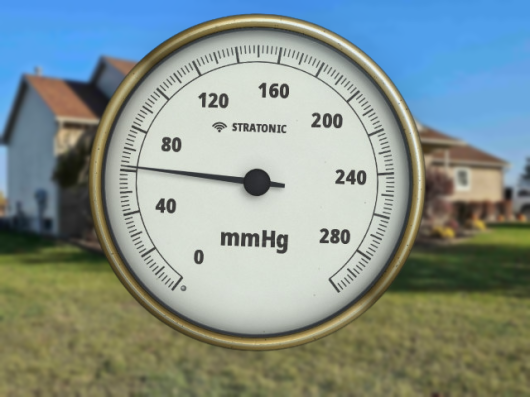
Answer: {"value": 62, "unit": "mmHg"}
